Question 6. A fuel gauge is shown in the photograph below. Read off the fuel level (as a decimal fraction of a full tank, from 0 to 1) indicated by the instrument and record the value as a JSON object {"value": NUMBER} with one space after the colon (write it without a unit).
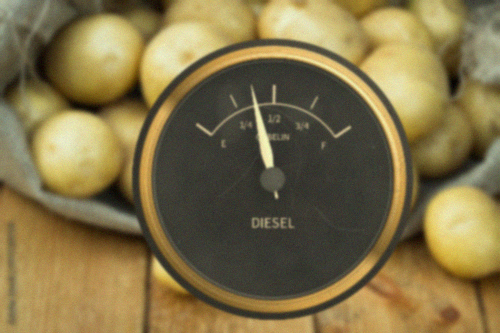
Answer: {"value": 0.375}
